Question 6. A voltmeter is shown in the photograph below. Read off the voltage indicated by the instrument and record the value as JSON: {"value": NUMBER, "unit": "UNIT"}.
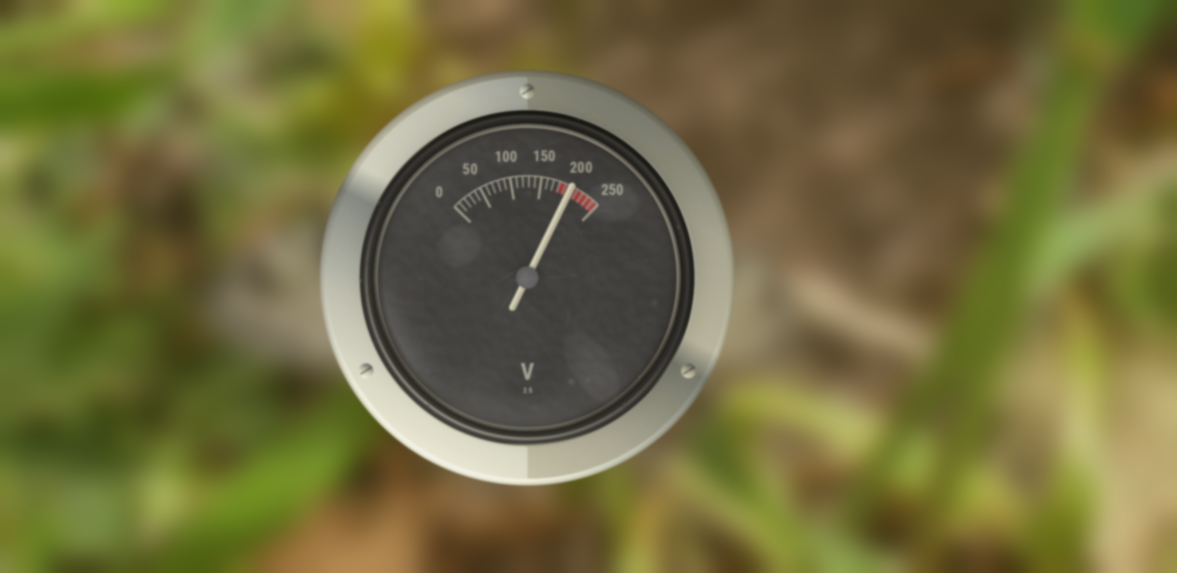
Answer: {"value": 200, "unit": "V"}
